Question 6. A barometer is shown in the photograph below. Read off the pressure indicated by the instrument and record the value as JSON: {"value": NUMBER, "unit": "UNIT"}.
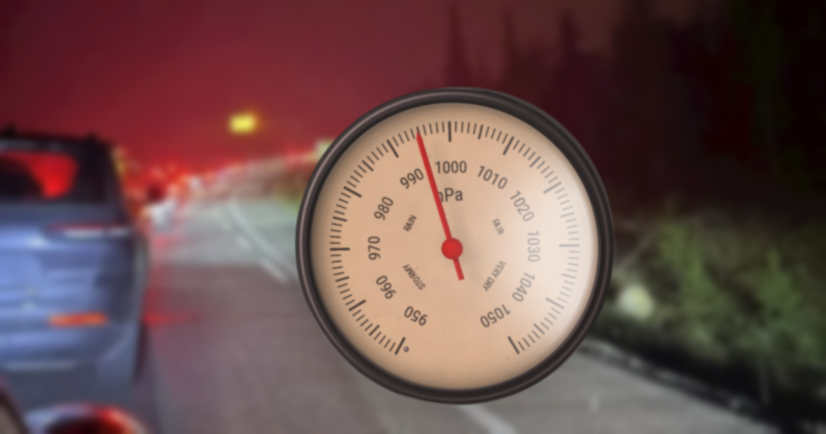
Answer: {"value": 995, "unit": "hPa"}
